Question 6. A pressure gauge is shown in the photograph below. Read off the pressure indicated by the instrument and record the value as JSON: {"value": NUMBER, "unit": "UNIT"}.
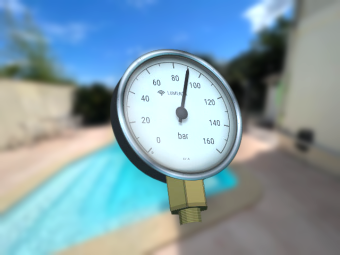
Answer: {"value": 90, "unit": "bar"}
